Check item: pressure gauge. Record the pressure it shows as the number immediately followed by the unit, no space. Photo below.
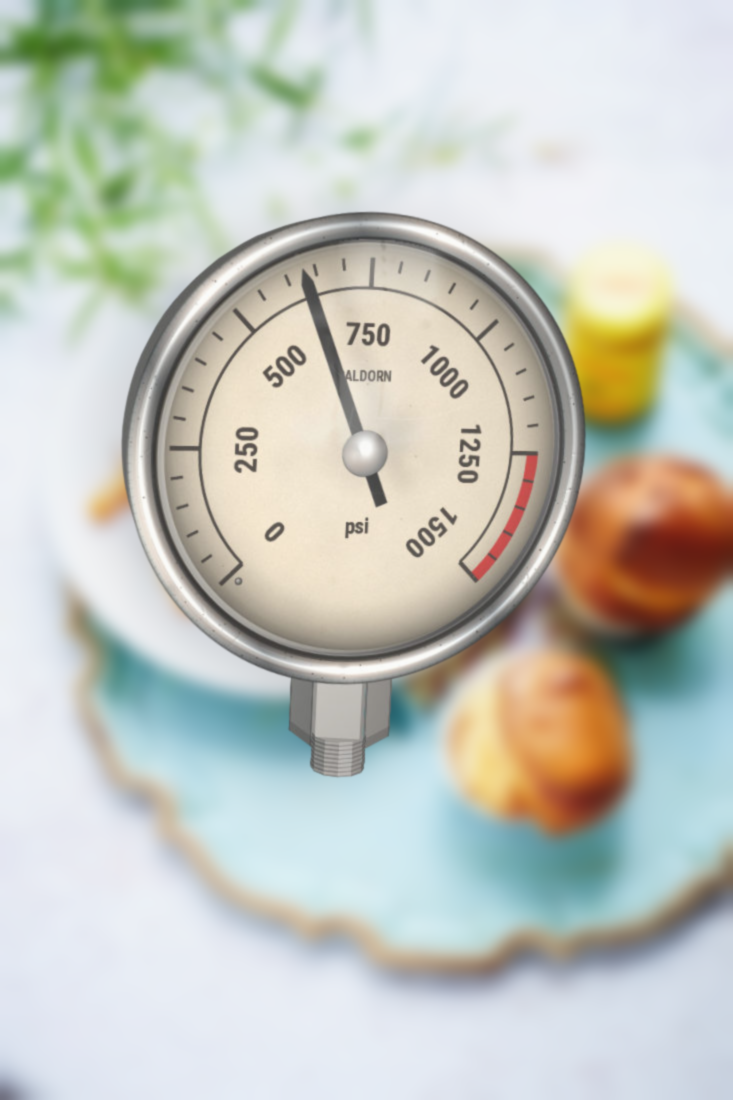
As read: 625psi
